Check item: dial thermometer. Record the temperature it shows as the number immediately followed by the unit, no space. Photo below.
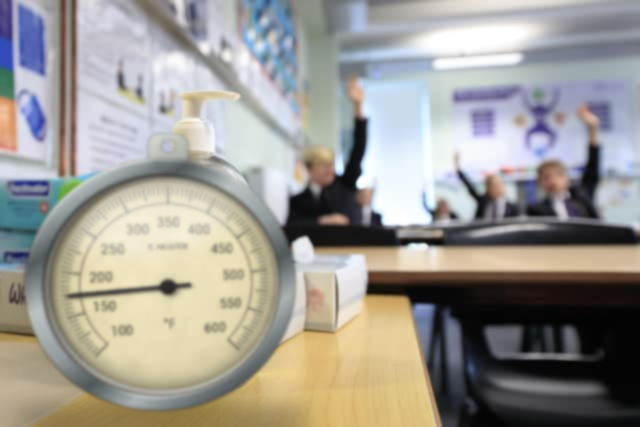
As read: 175°F
